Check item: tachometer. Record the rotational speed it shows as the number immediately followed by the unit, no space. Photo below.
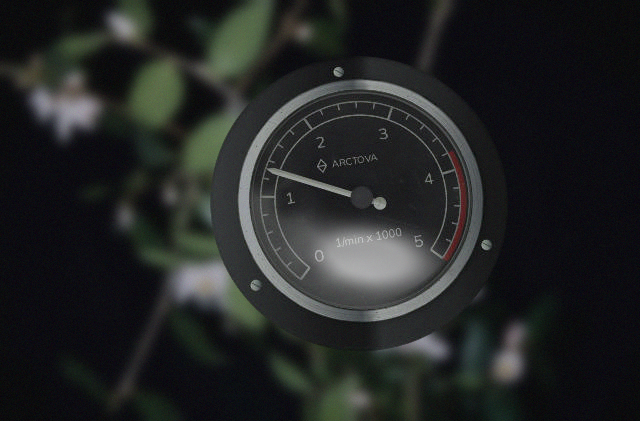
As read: 1300rpm
